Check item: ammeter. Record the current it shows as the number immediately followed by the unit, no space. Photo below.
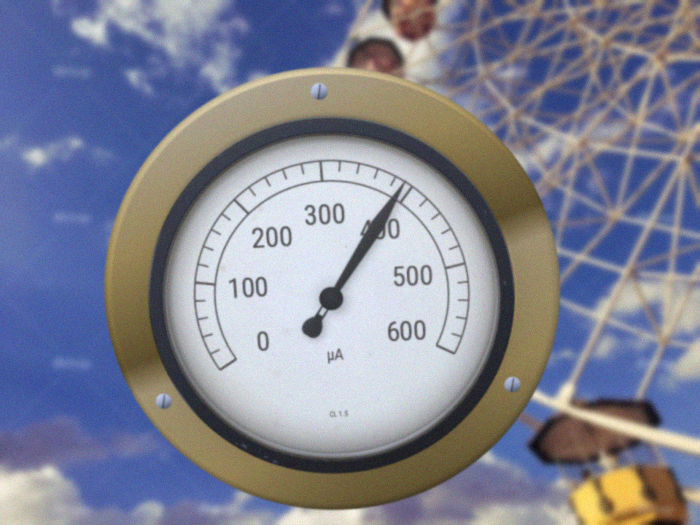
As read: 390µA
